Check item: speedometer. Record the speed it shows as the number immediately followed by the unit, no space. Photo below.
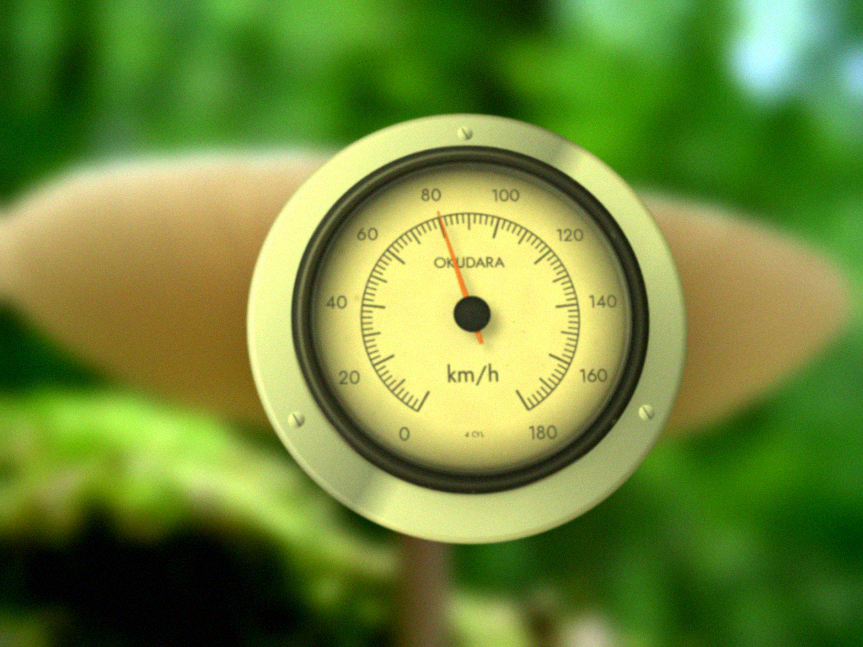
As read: 80km/h
